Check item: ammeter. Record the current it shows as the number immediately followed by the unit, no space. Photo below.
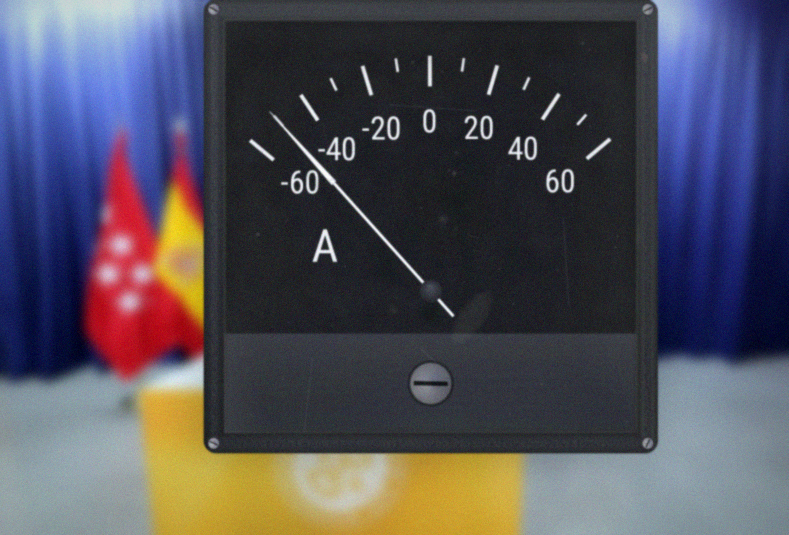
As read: -50A
